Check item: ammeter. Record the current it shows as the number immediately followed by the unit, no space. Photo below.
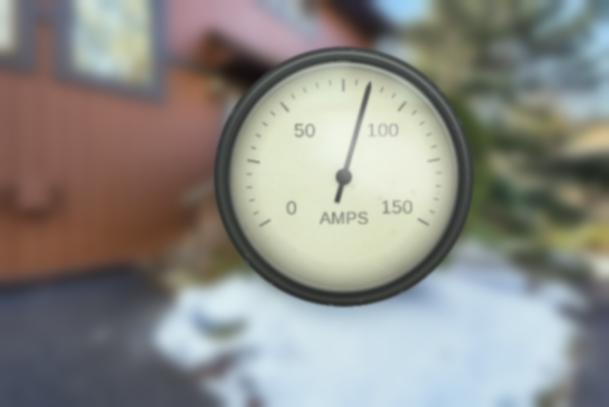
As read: 85A
